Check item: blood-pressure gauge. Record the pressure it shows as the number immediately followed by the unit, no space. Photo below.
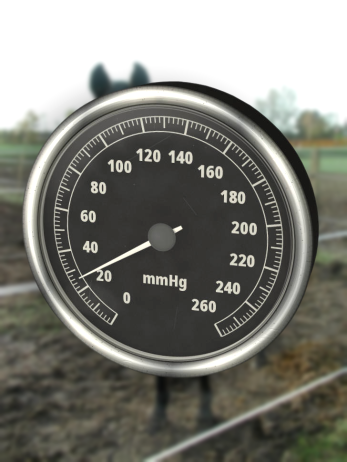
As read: 26mmHg
